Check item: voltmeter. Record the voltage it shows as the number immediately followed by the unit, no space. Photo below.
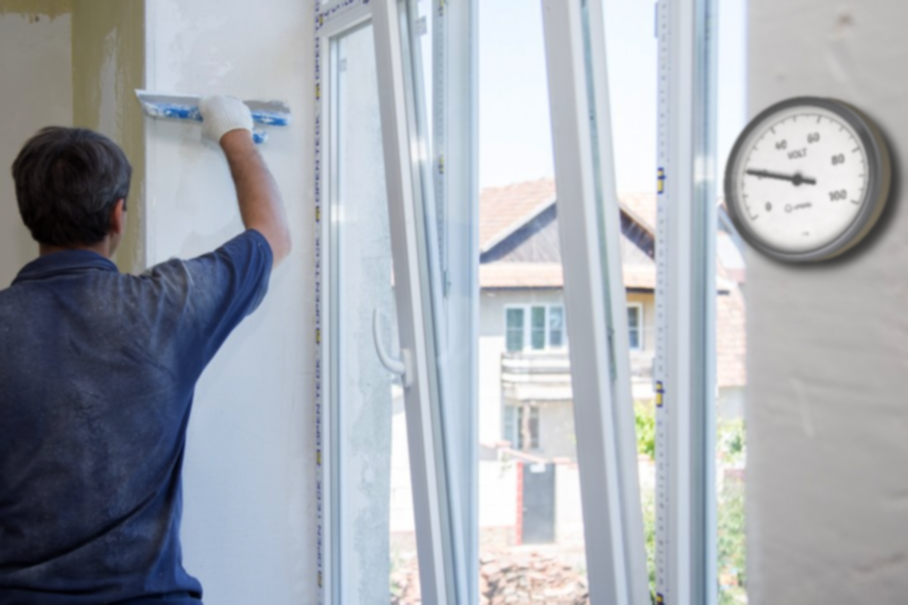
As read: 20V
